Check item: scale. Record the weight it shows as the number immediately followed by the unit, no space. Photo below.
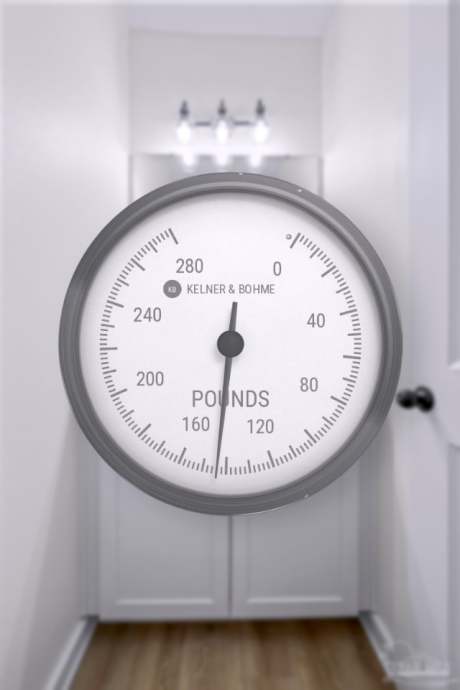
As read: 144lb
